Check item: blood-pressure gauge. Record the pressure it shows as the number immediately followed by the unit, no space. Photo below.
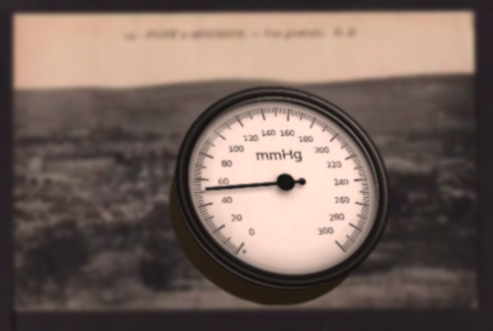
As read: 50mmHg
